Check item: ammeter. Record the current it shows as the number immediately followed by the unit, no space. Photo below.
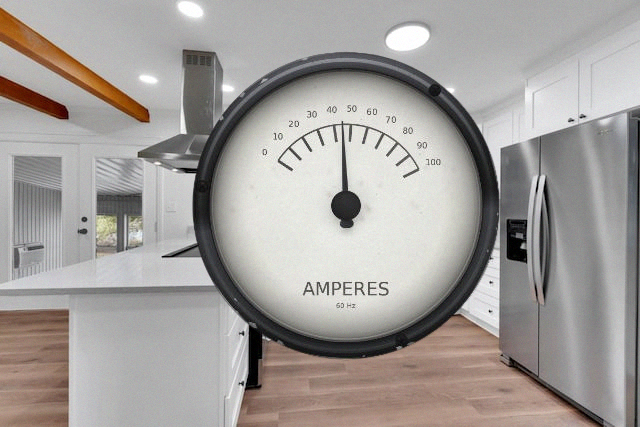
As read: 45A
